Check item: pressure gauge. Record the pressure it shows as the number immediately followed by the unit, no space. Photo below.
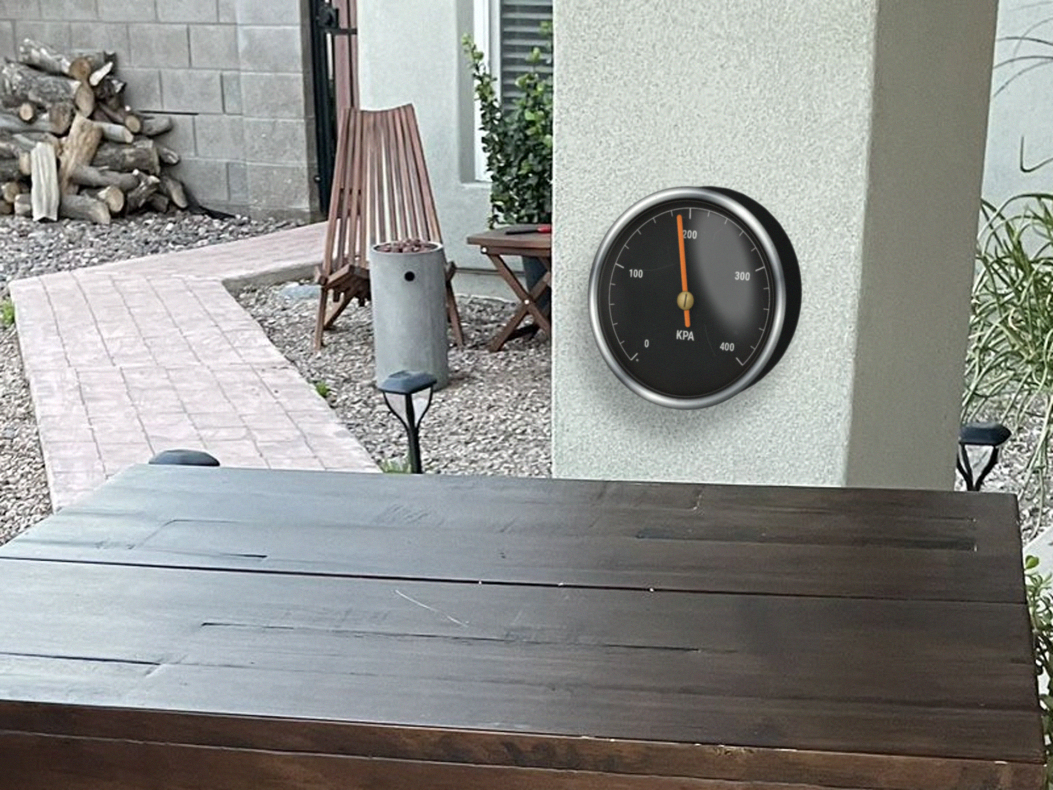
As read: 190kPa
